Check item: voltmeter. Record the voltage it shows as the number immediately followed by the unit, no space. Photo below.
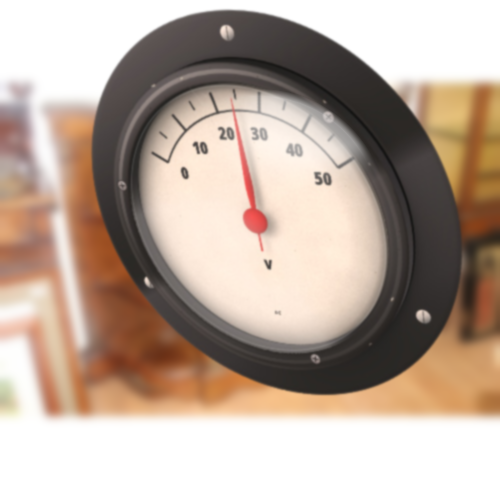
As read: 25V
